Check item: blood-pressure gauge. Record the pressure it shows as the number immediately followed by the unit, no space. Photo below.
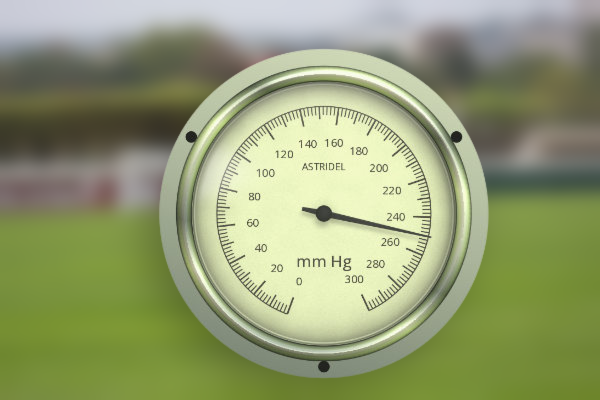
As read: 250mmHg
